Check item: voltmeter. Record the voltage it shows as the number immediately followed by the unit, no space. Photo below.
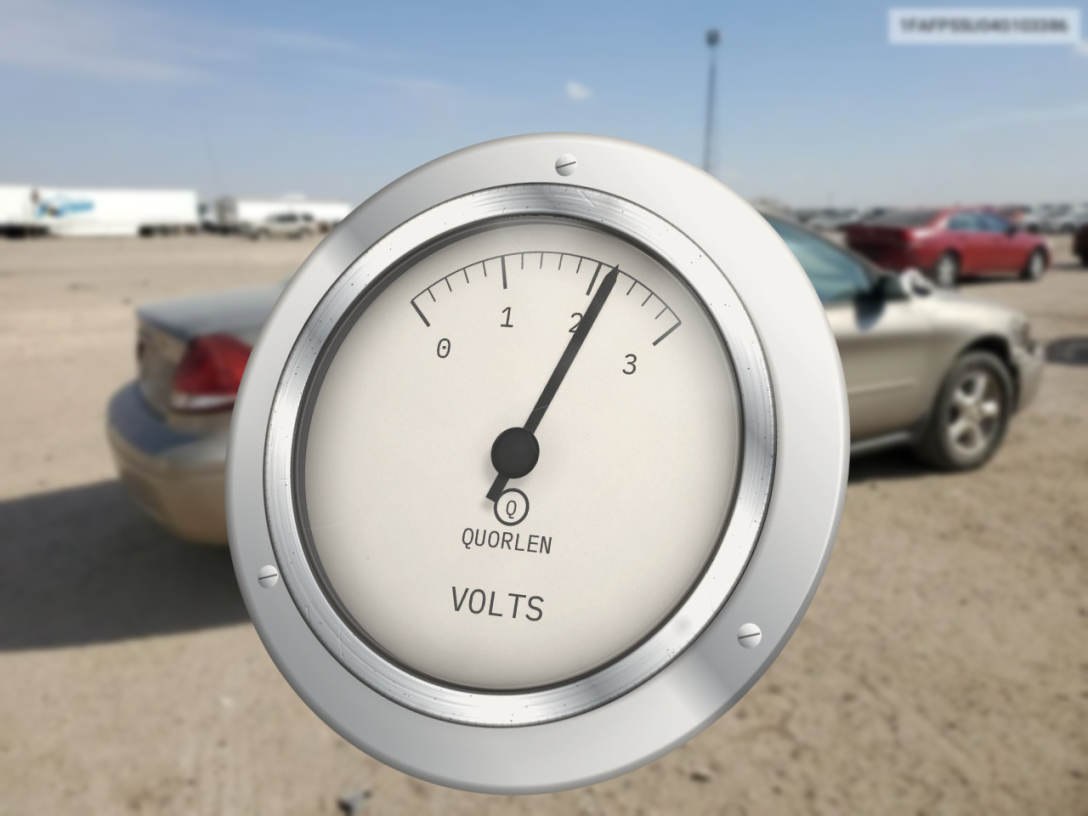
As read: 2.2V
